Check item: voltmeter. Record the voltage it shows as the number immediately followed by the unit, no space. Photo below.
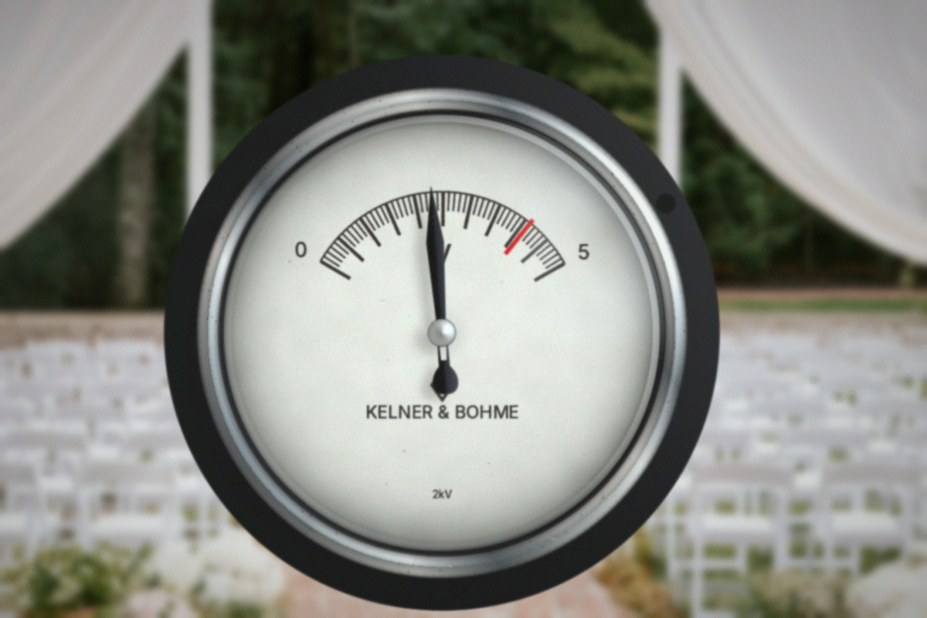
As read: 2.3V
